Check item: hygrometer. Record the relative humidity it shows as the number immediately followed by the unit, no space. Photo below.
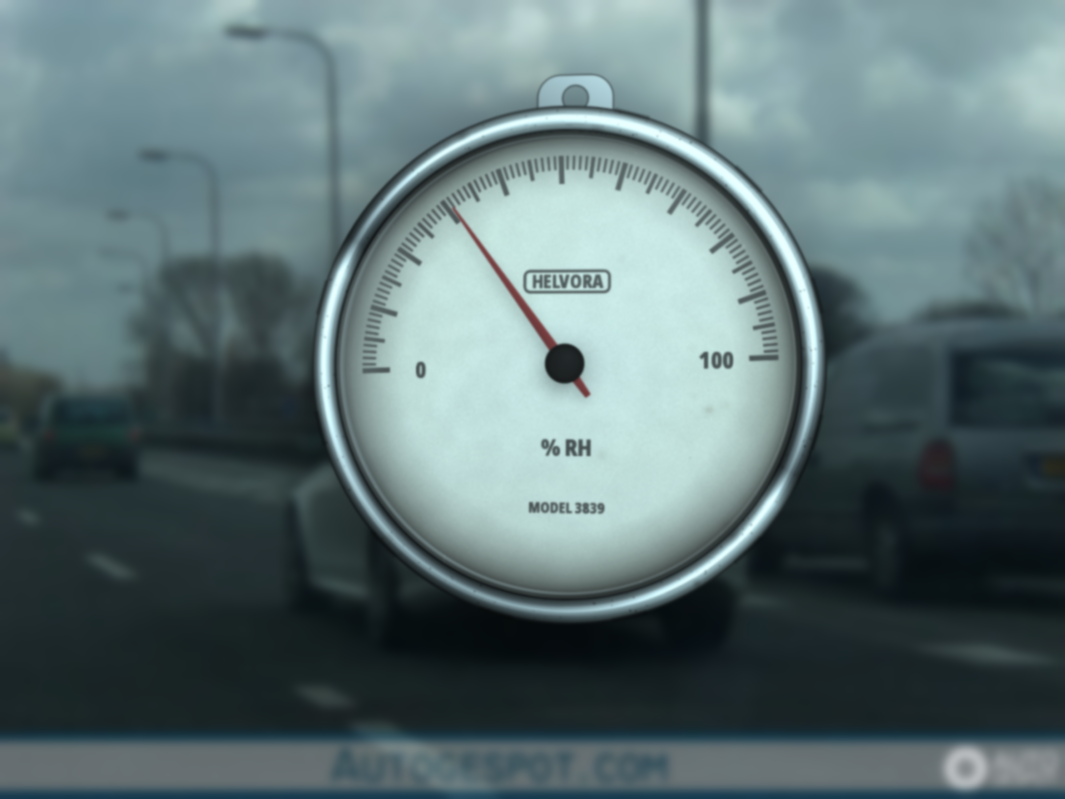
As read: 31%
